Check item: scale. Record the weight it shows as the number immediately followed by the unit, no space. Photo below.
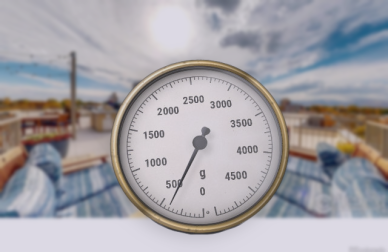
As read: 400g
